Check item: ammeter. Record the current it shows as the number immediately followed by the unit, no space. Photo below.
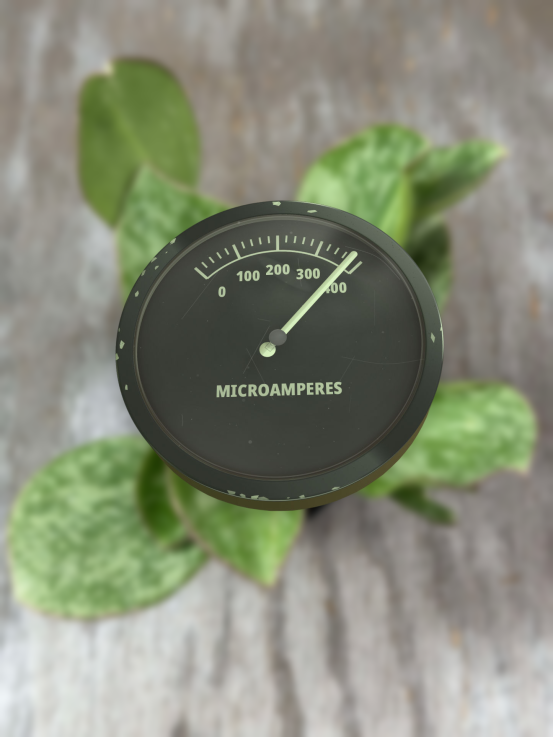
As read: 380µA
